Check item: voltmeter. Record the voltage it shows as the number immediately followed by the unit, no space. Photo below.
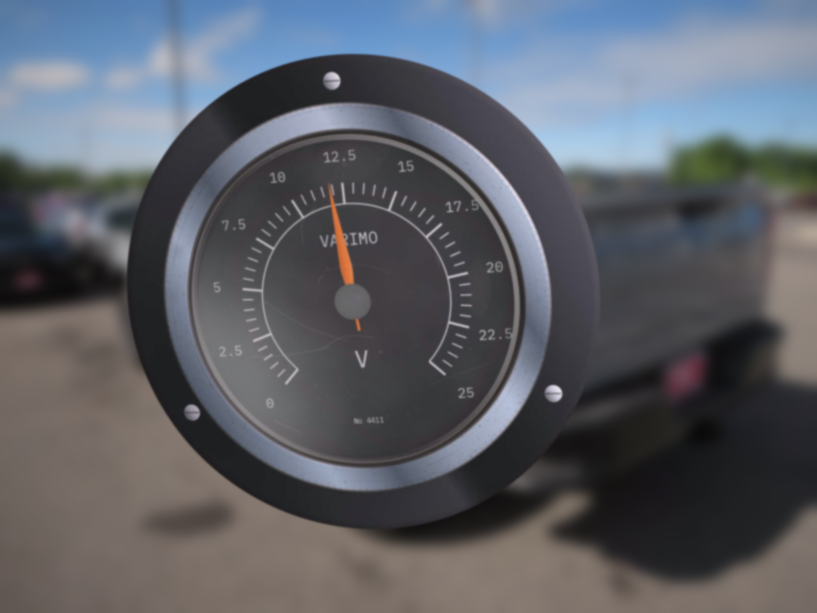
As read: 12V
